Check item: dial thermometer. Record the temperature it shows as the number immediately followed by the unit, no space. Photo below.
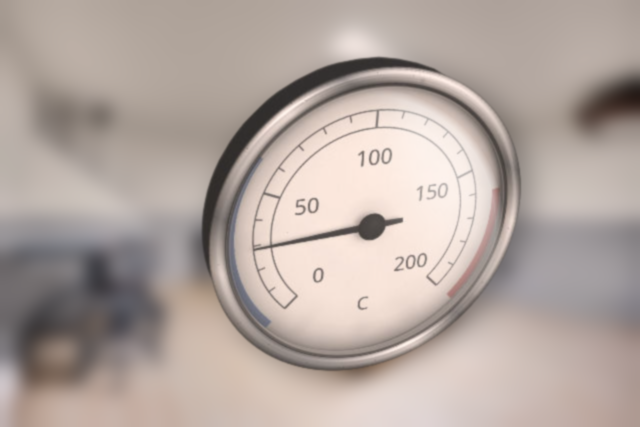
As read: 30°C
